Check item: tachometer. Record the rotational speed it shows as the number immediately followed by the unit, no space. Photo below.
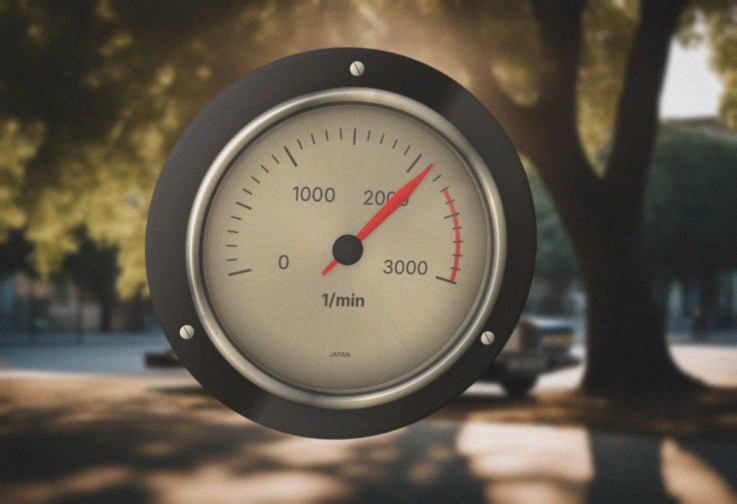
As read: 2100rpm
